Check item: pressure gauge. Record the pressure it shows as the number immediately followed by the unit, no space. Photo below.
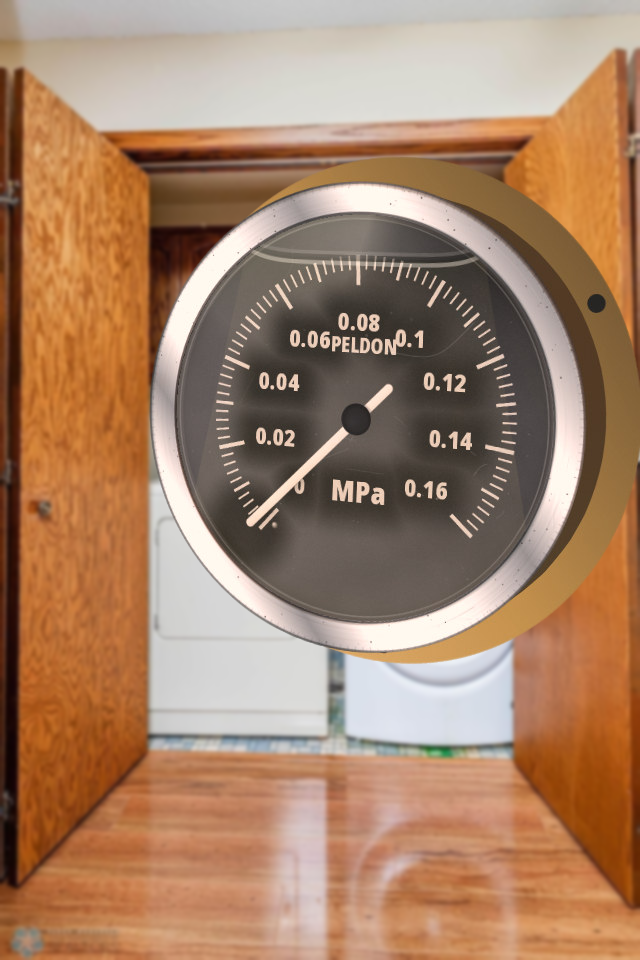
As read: 0.002MPa
